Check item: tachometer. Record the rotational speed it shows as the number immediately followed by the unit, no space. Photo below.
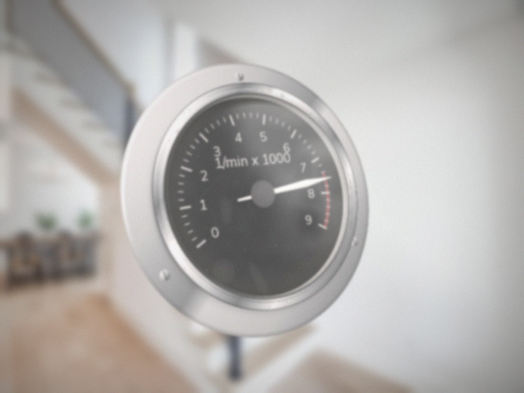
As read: 7600rpm
